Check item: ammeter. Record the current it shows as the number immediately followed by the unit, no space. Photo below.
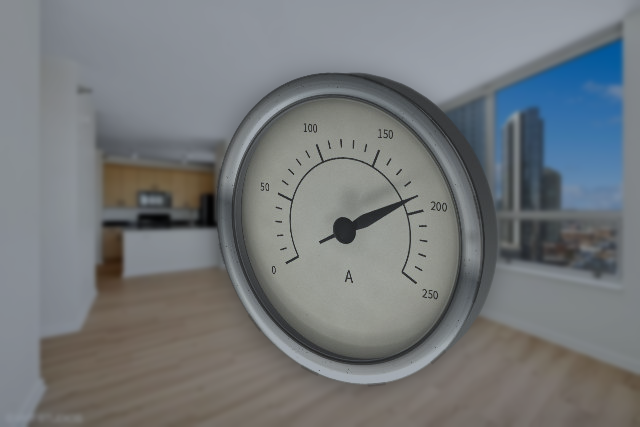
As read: 190A
